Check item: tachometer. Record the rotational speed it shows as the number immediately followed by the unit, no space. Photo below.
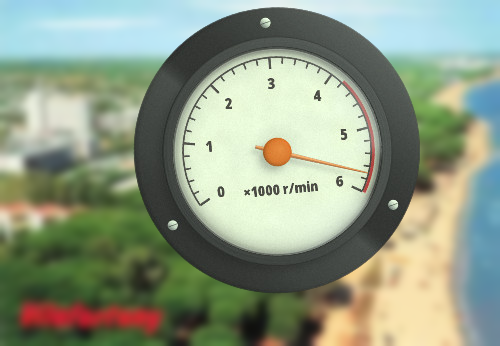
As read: 5700rpm
